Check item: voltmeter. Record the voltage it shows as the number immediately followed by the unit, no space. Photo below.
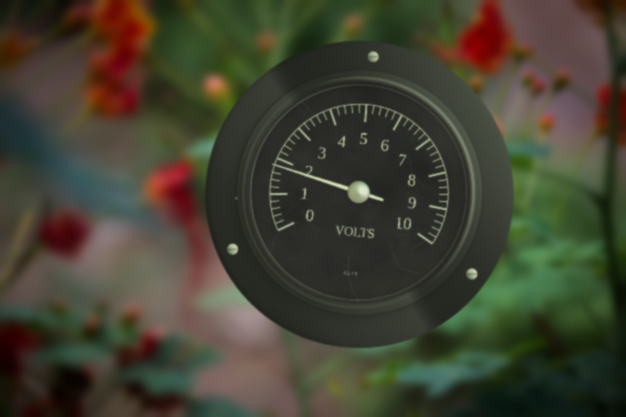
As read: 1.8V
